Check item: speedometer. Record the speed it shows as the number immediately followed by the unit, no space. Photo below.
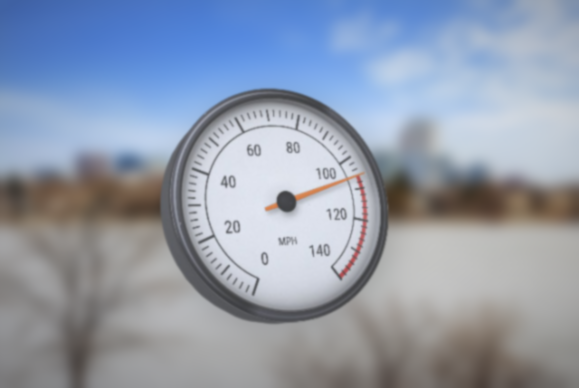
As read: 106mph
